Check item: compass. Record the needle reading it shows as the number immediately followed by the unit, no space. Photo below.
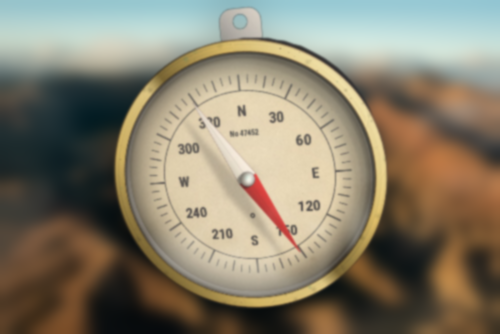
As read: 150°
